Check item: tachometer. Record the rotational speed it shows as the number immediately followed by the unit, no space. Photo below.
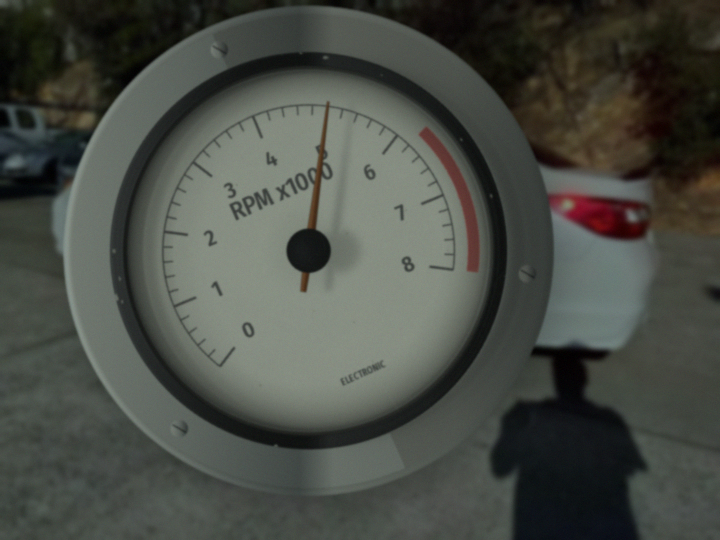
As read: 5000rpm
